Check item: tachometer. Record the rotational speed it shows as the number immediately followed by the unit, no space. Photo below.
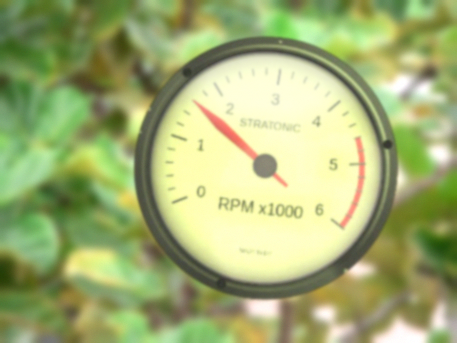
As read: 1600rpm
